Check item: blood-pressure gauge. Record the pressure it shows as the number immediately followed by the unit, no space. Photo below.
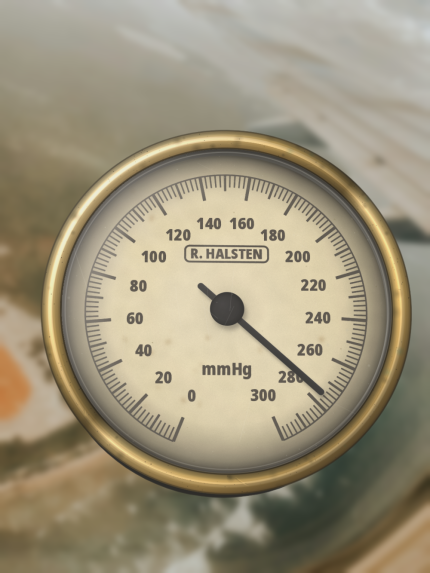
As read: 276mmHg
